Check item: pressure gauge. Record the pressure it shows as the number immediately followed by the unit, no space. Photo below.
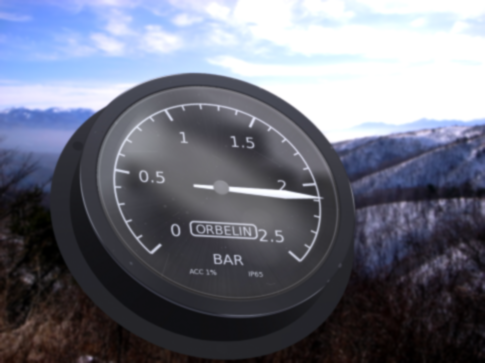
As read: 2.1bar
